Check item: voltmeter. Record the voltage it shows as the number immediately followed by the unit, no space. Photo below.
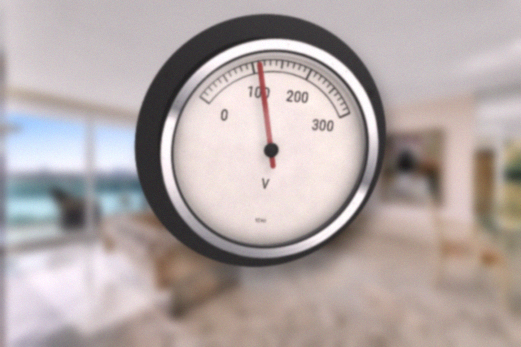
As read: 110V
